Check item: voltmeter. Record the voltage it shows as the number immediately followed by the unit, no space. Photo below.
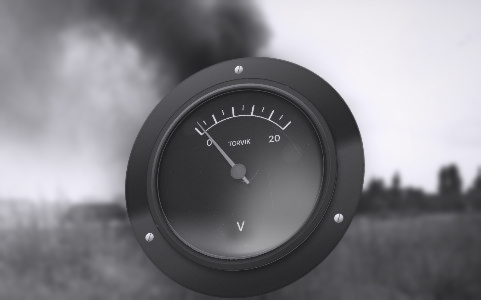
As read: 1V
